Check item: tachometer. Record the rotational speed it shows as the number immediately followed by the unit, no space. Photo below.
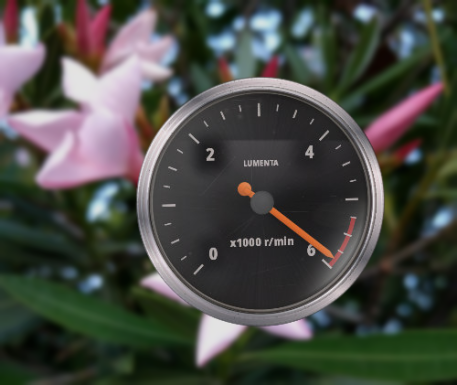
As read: 5875rpm
